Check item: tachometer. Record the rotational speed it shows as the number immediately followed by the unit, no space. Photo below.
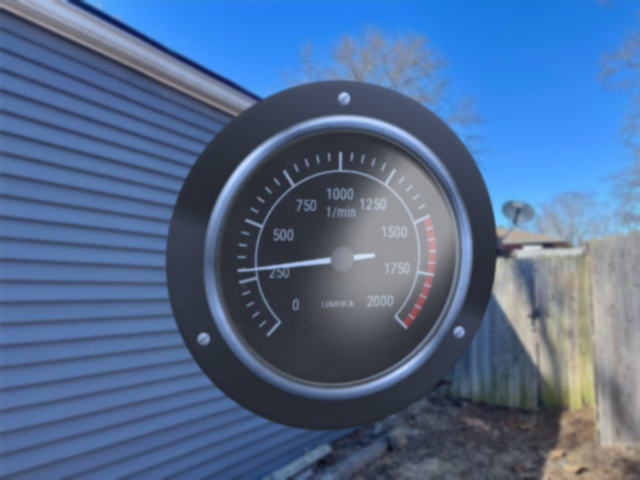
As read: 300rpm
